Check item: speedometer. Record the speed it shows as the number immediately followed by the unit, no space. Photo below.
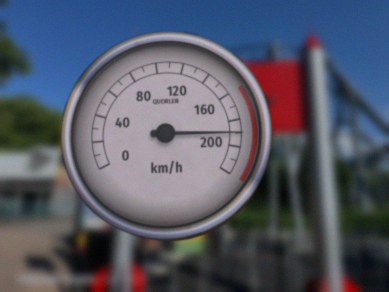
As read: 190km/h
